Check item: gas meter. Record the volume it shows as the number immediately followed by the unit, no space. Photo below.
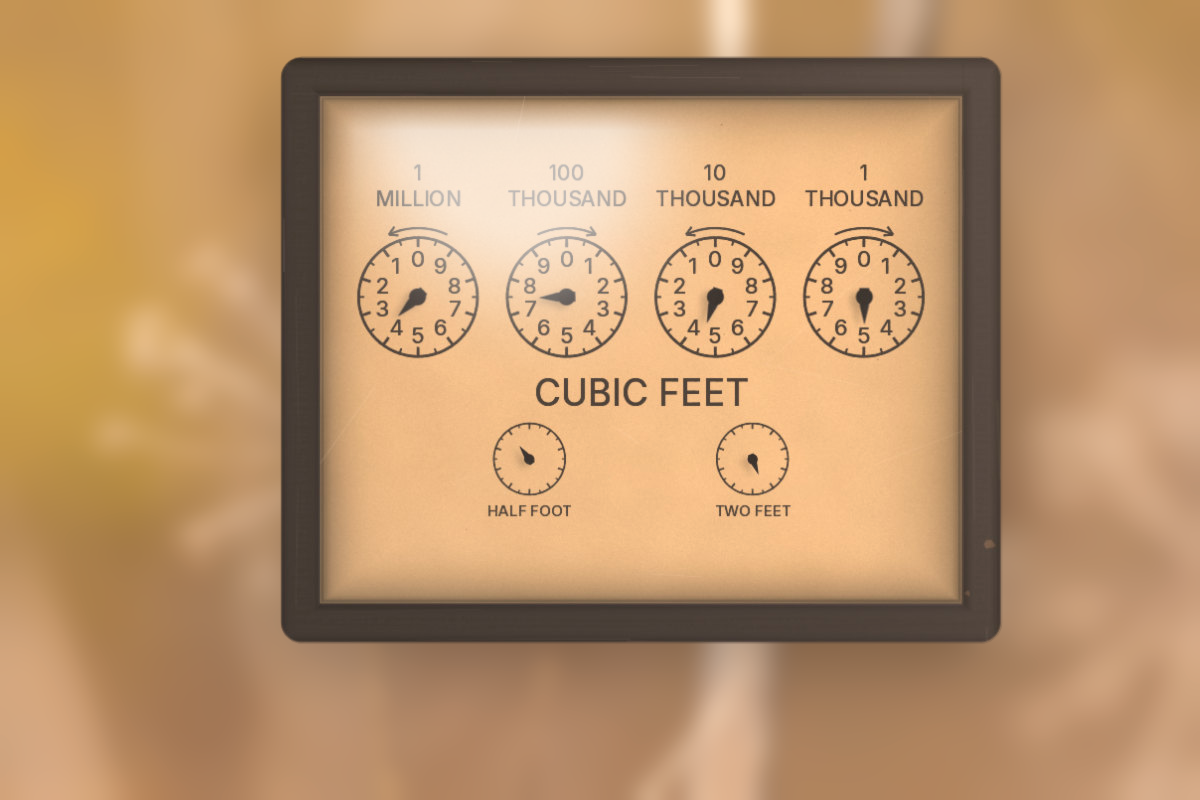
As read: 374500ft³
